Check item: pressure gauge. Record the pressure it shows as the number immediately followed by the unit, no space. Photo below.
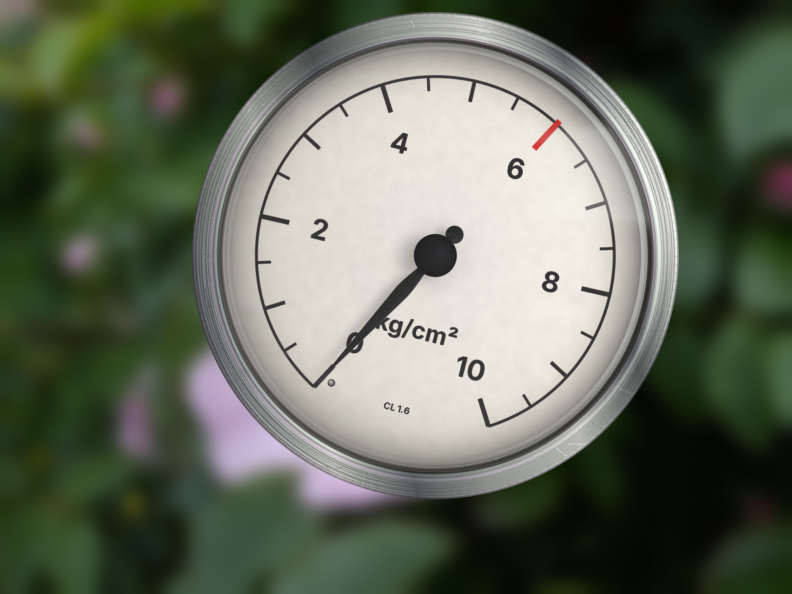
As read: 0kg/cm²
